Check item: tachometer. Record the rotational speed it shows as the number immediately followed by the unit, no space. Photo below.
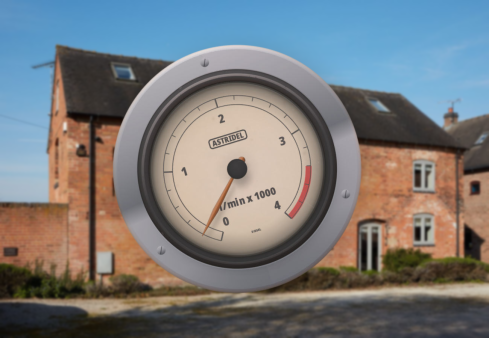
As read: 200rpm
